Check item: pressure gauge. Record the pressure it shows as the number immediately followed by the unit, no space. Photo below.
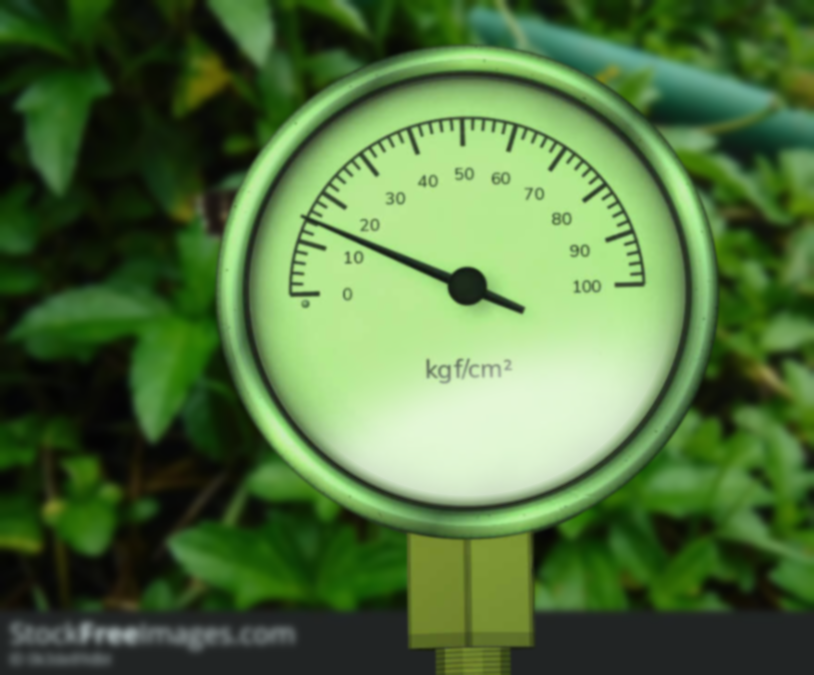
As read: 14kg/cm²
